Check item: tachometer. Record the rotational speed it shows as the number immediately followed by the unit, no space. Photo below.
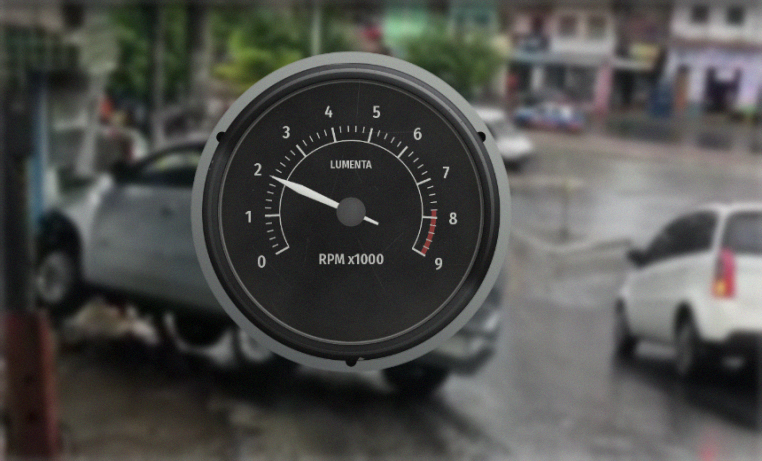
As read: 2000rpm
